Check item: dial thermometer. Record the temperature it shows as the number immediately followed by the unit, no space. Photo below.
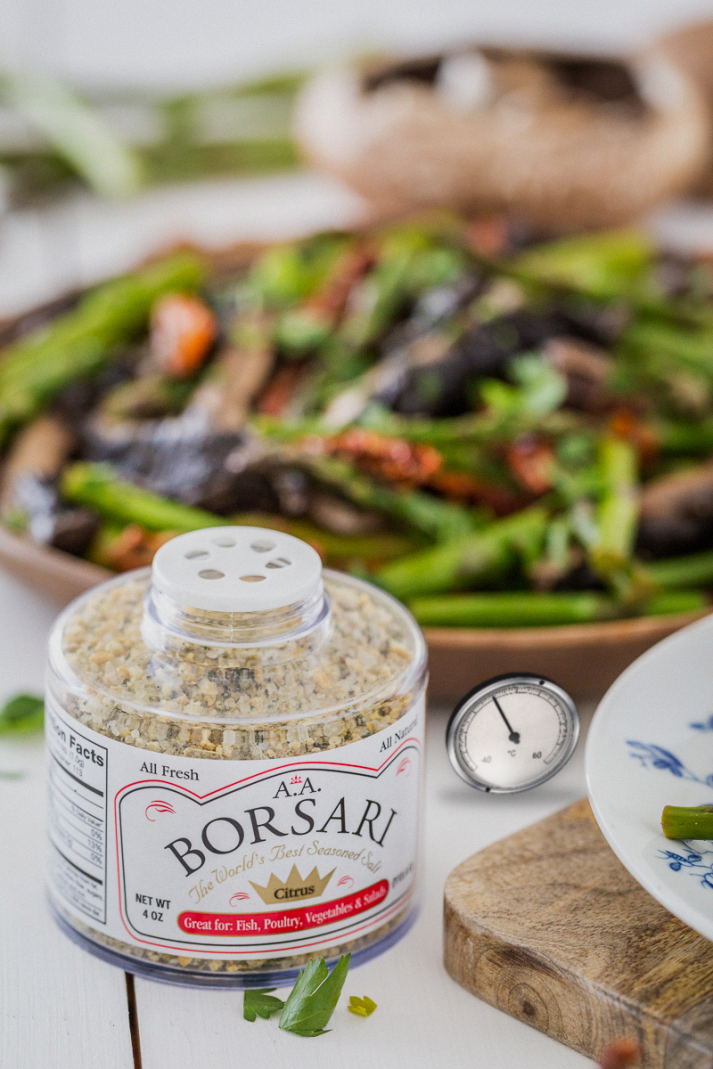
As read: 0°C
